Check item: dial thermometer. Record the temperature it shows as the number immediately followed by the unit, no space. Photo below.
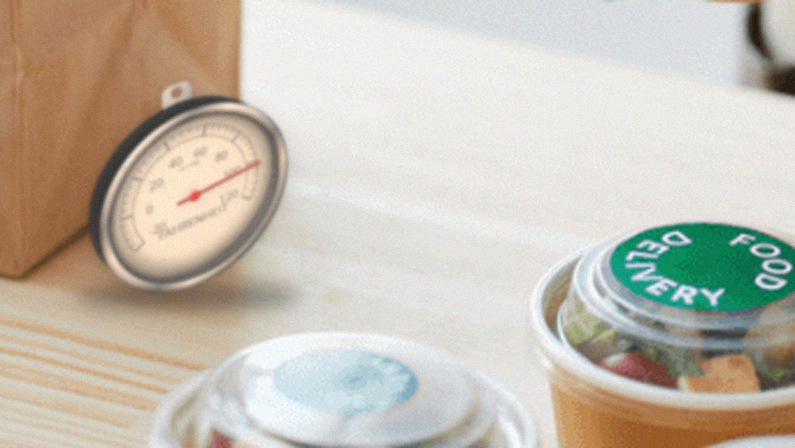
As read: 100°F
